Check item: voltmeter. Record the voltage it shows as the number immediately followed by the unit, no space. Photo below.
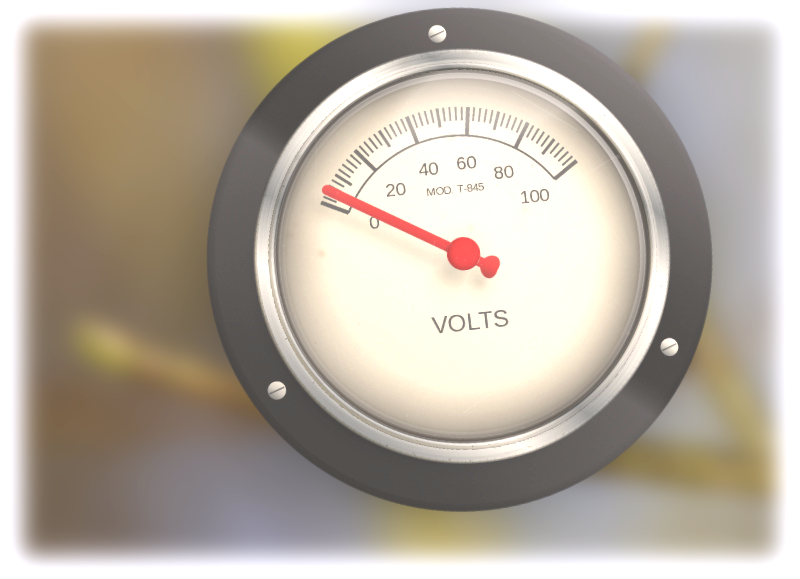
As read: 4V
